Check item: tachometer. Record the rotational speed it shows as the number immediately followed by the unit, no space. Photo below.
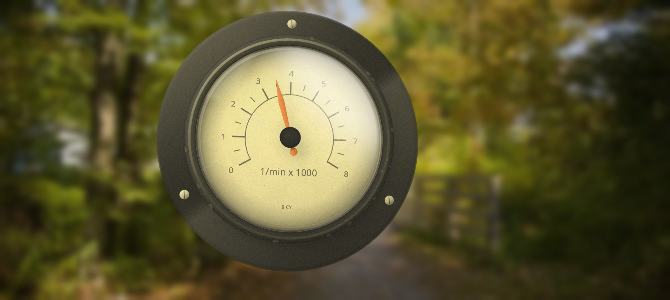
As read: 3500rpm
